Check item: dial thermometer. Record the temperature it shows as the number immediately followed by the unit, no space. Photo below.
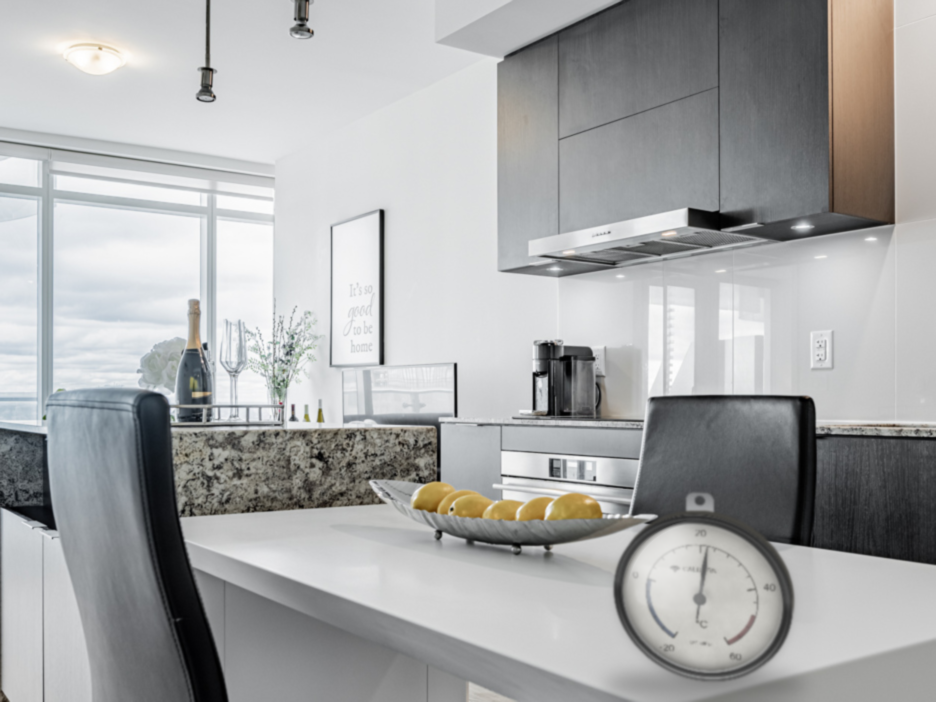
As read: 22°C
